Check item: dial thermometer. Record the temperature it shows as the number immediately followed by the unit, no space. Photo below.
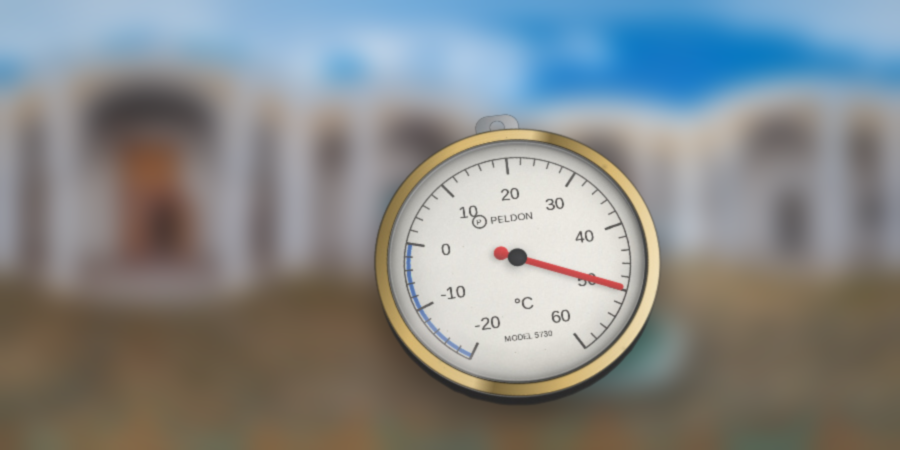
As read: 50°C
